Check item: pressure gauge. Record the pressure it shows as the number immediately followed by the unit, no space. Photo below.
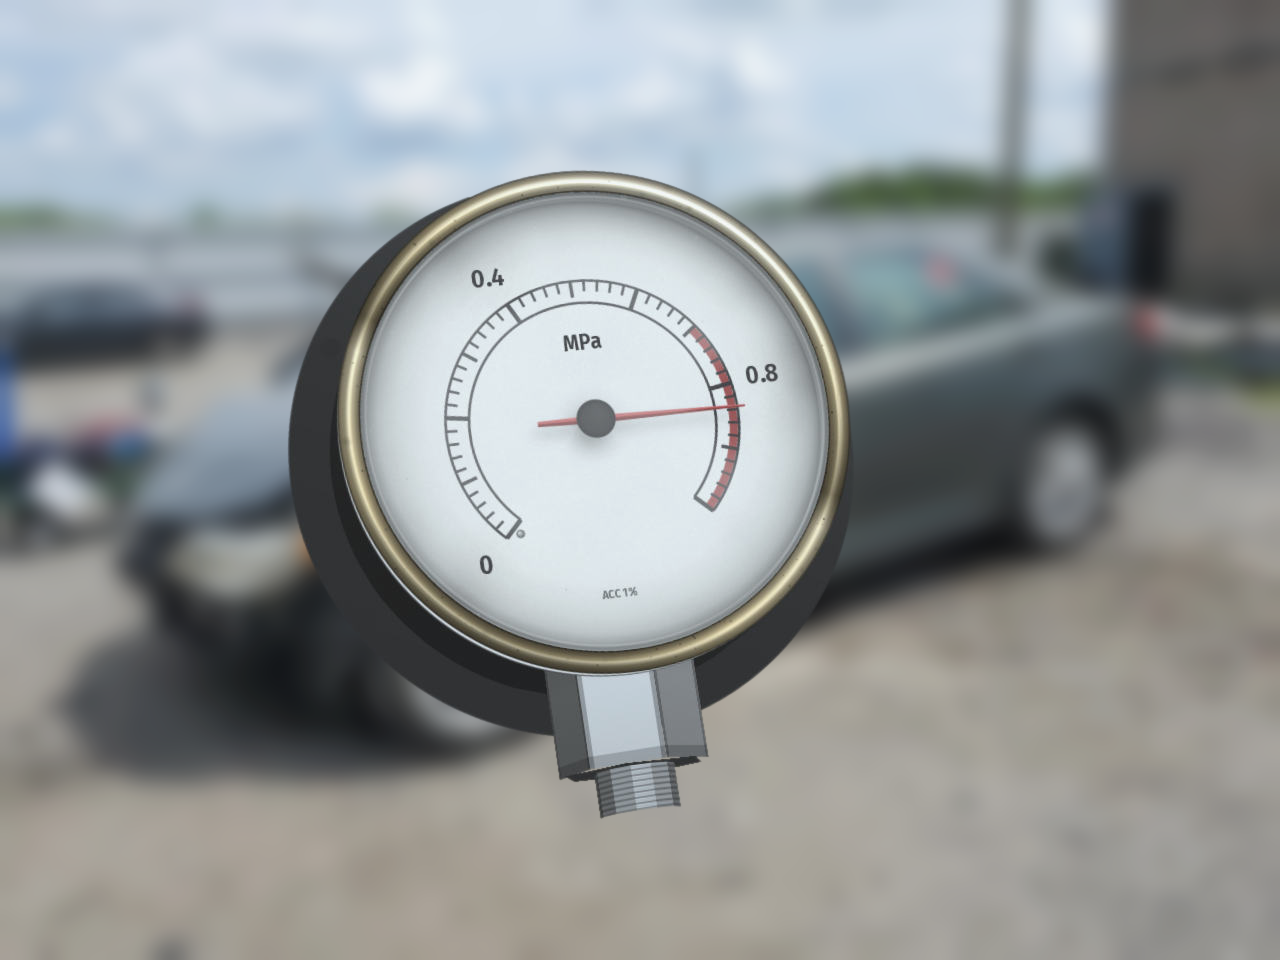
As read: 0.84MPa
